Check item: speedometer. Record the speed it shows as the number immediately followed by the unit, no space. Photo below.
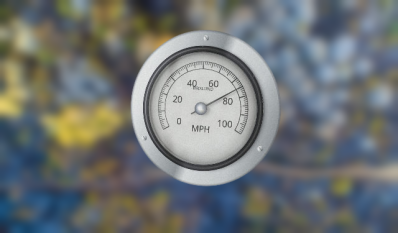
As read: 75mph
